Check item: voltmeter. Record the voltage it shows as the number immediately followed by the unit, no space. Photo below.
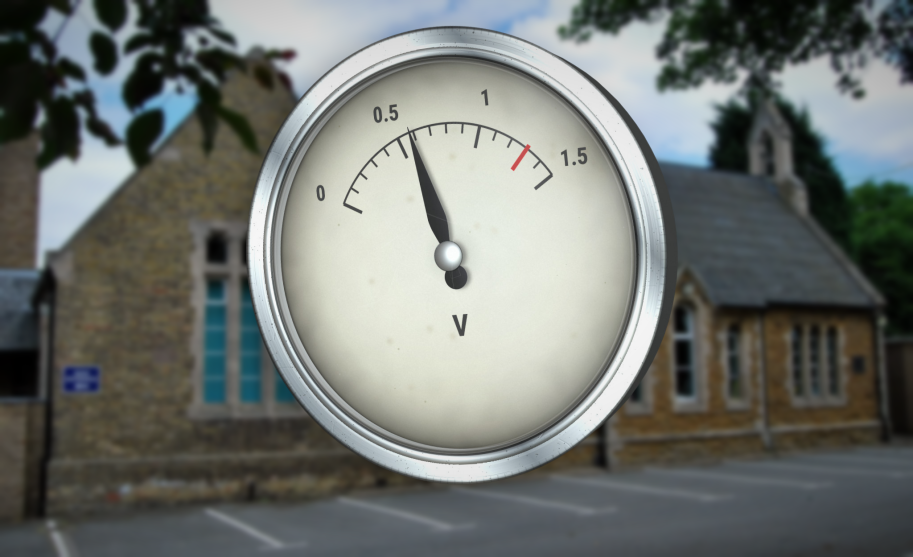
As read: 0.6V
